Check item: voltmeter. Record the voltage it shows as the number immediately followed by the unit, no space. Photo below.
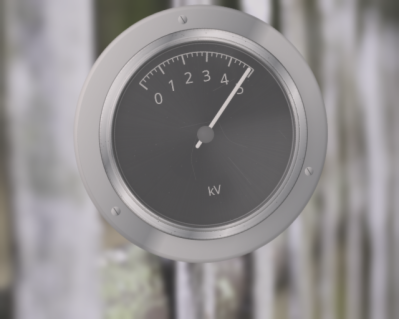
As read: 4.8kV
